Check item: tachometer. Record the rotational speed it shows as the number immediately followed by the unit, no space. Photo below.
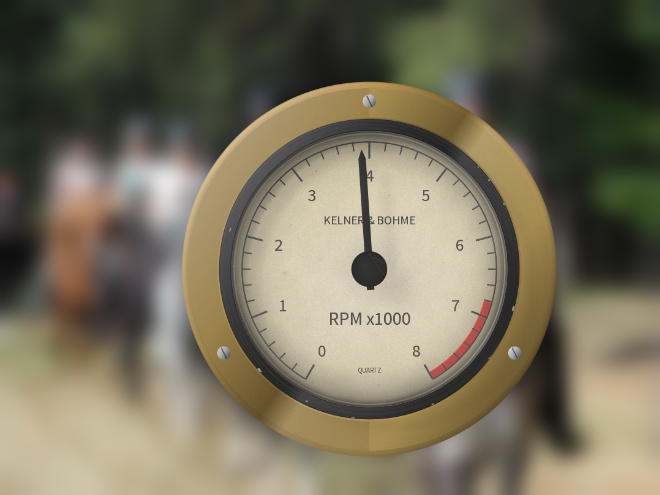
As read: 3900rpm
